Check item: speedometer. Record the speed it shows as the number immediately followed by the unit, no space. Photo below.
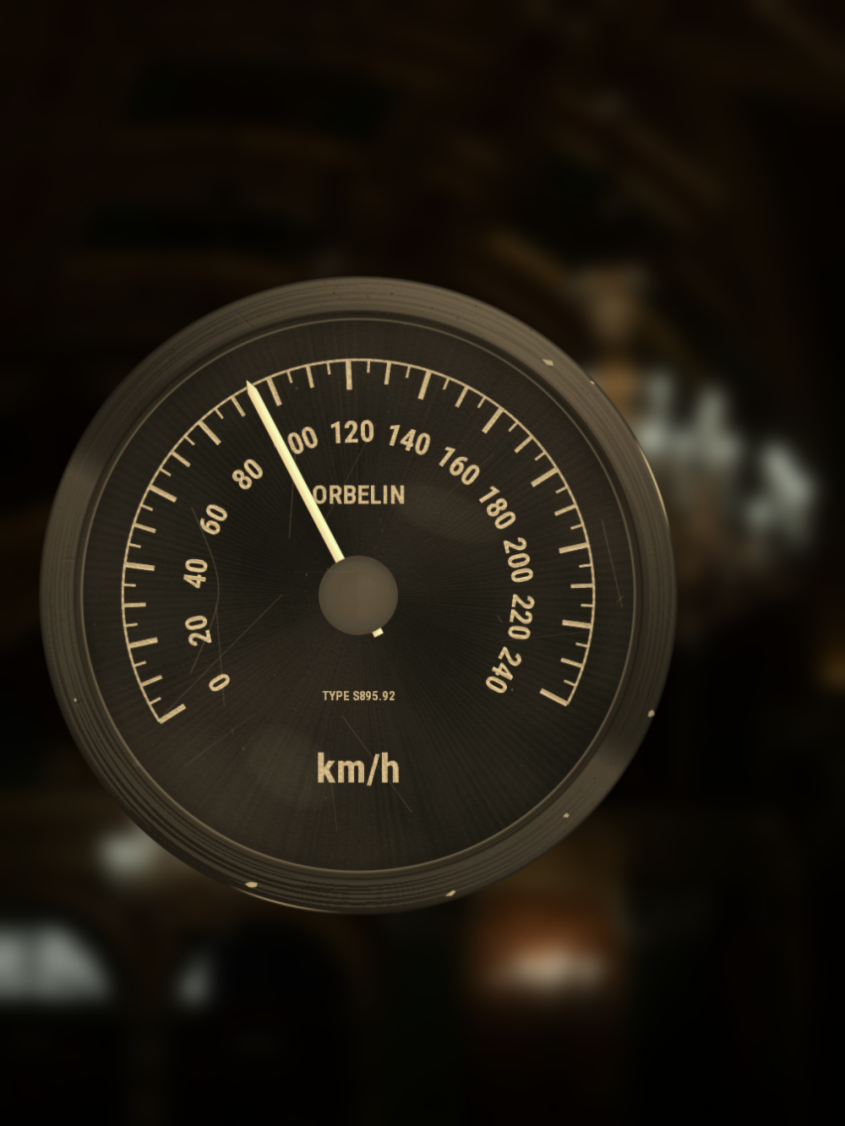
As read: 95km/h
